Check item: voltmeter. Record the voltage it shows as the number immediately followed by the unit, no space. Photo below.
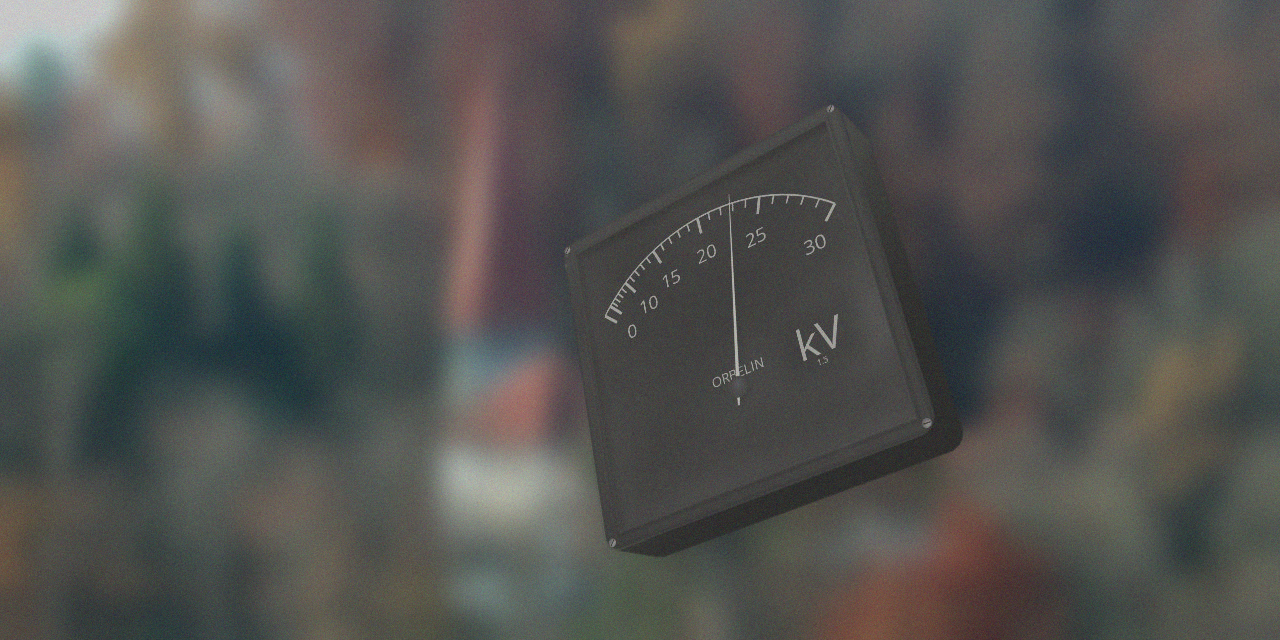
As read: 23kV
